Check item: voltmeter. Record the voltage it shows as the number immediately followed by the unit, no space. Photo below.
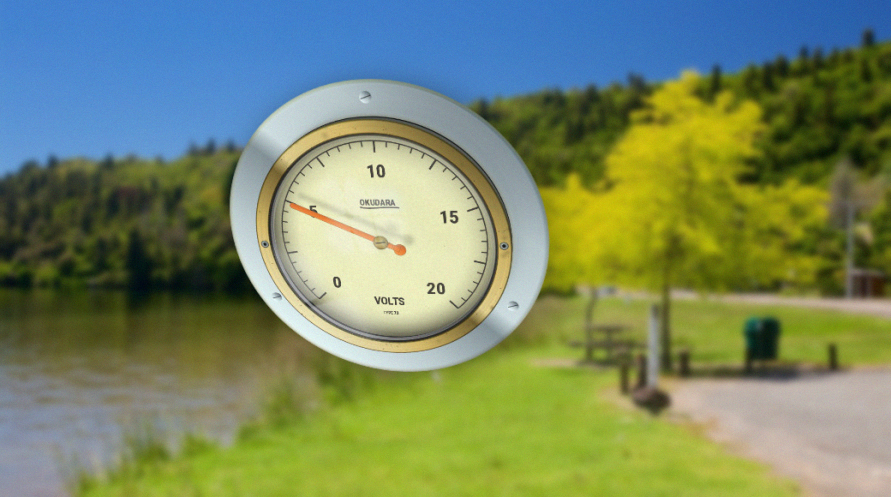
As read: 5V
